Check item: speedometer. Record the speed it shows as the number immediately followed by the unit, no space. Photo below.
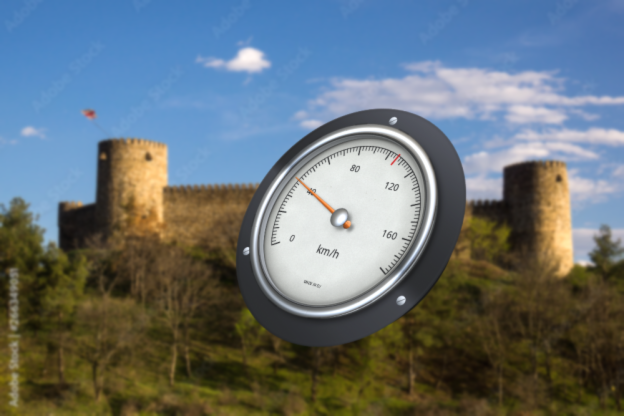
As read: 40km/h
